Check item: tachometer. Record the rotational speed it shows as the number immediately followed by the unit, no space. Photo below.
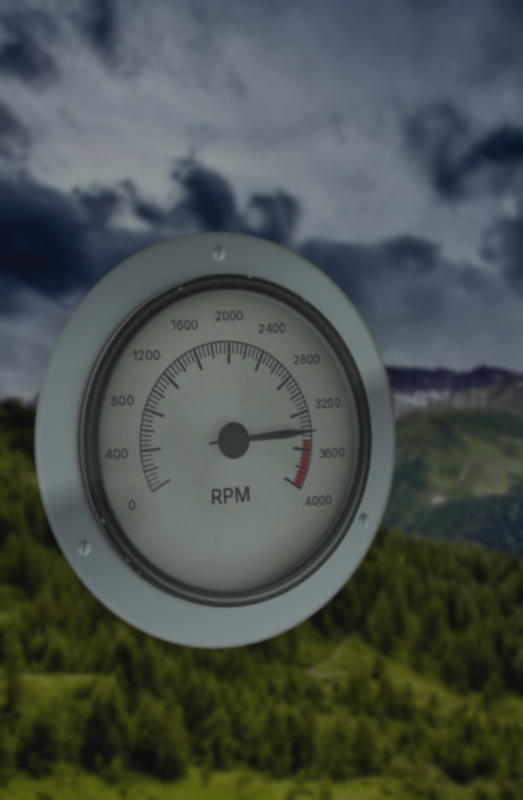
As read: 3400rpm
